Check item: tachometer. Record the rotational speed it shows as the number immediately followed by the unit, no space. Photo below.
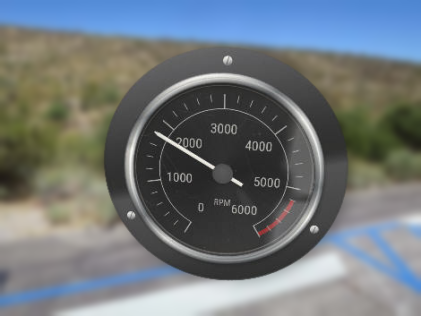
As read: 1800rpm
